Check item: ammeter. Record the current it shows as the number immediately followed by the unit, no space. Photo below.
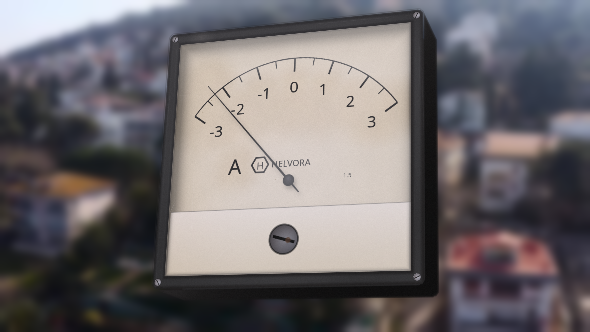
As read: -2.25A
